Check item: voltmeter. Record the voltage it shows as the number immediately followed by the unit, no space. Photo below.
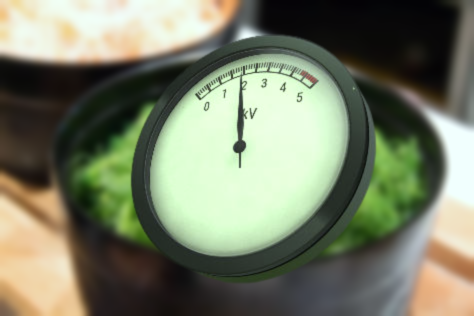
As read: 2kV
